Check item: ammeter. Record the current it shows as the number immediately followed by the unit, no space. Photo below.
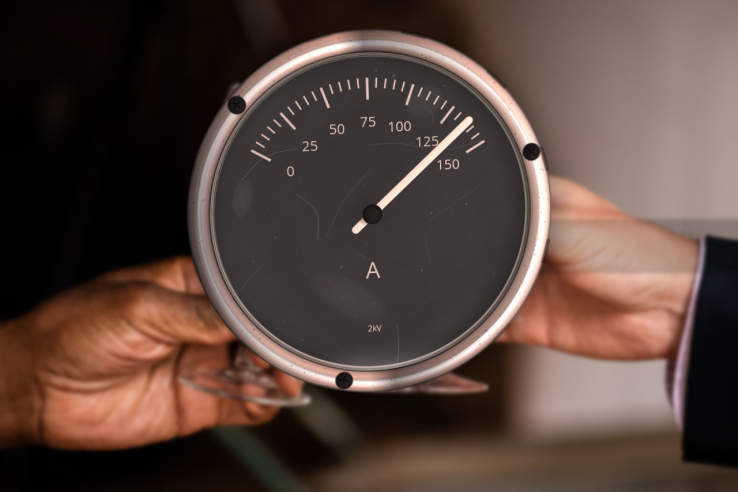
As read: 135A
